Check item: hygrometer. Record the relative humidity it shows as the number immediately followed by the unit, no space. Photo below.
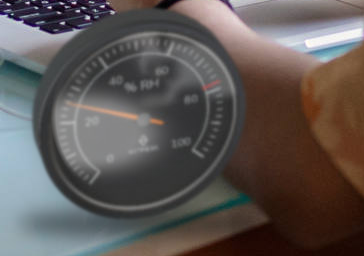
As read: 26%
